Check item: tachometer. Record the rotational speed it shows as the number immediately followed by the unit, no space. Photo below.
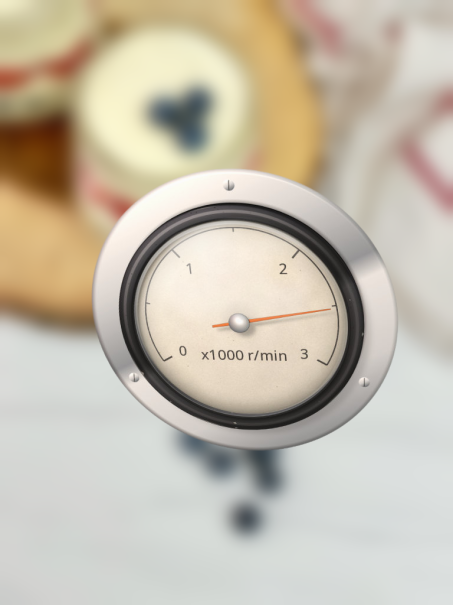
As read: 2500rpm
